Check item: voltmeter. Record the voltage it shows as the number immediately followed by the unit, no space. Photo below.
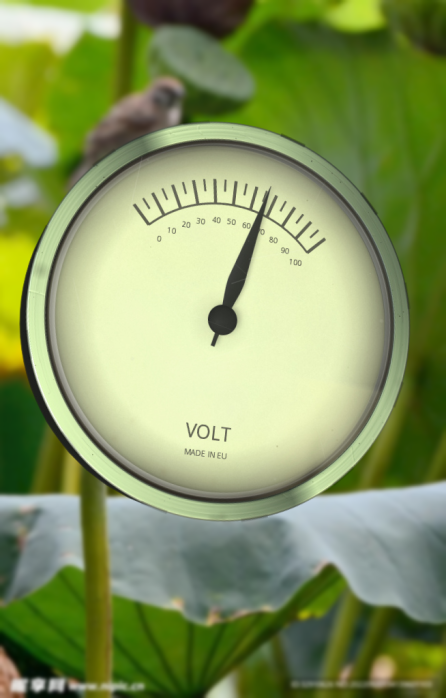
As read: 65V
